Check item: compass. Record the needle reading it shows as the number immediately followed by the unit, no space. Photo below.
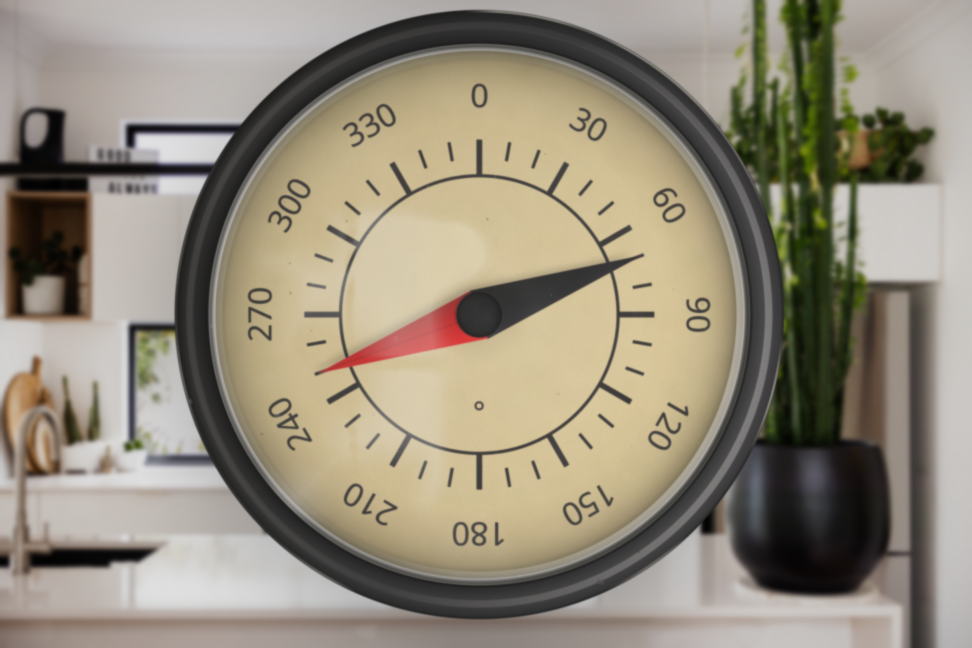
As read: 250°
